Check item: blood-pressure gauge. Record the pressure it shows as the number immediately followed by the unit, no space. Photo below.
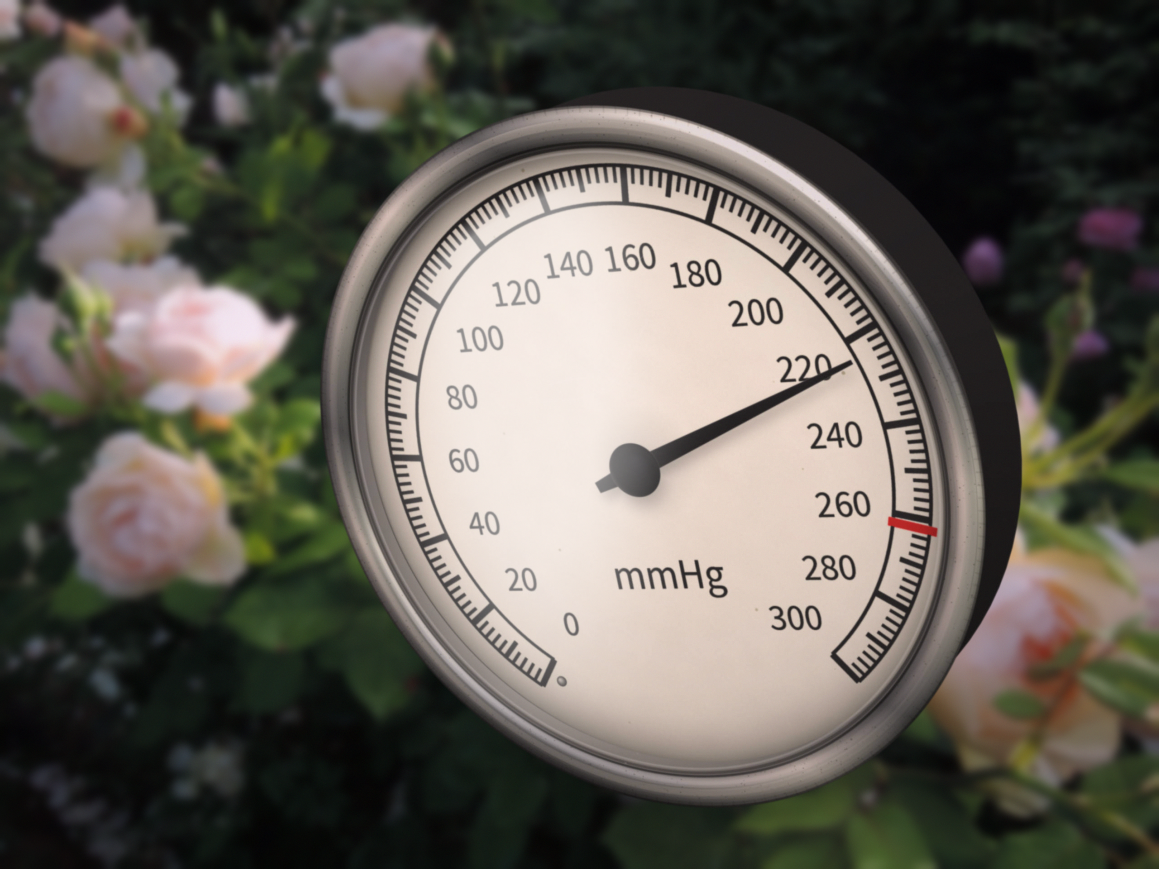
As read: 224mmHg
